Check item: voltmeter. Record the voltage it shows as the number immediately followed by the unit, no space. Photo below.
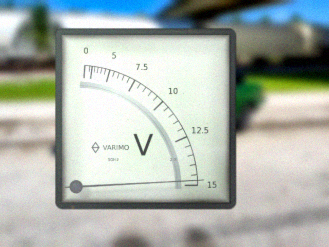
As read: 14.75V
